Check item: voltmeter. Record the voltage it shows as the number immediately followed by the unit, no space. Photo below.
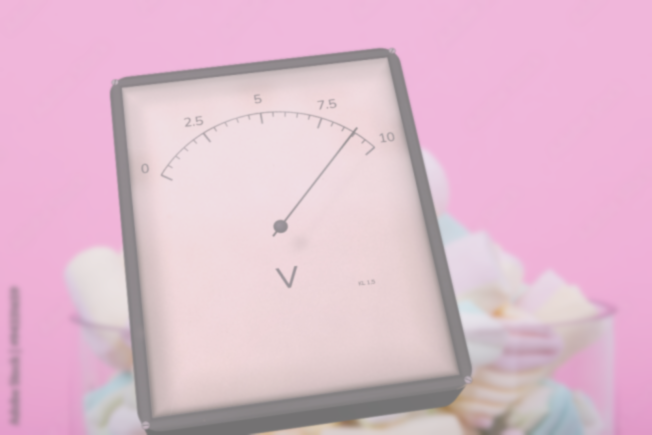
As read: 9V
